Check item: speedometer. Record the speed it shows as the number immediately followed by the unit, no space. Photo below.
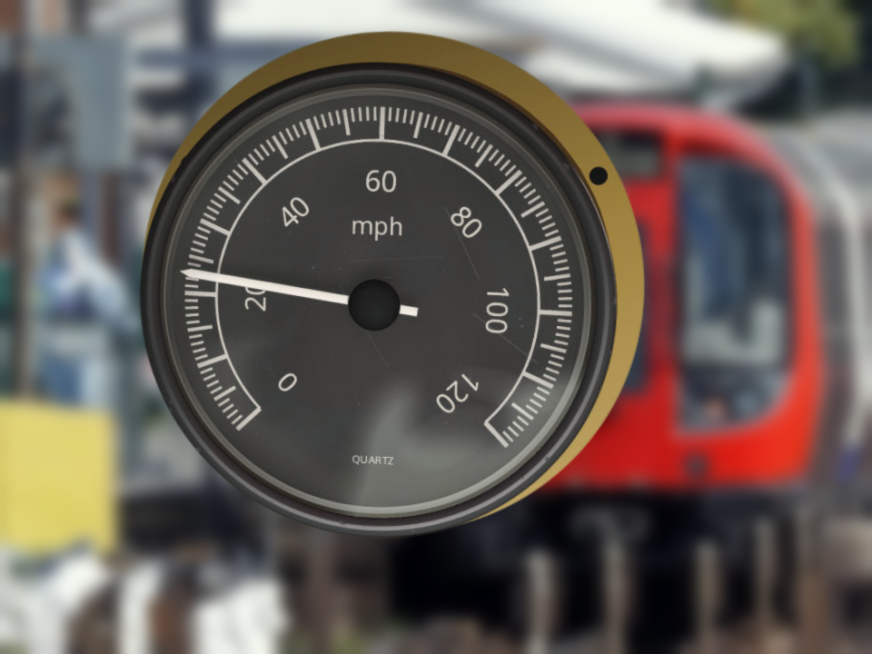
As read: 23mph
